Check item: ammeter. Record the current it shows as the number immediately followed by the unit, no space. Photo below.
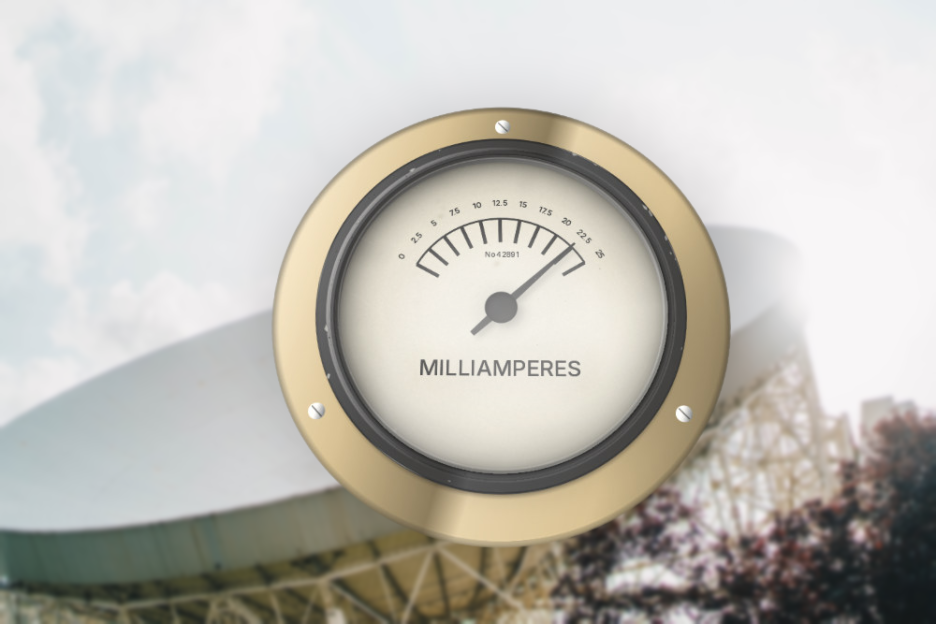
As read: 22.5mA
